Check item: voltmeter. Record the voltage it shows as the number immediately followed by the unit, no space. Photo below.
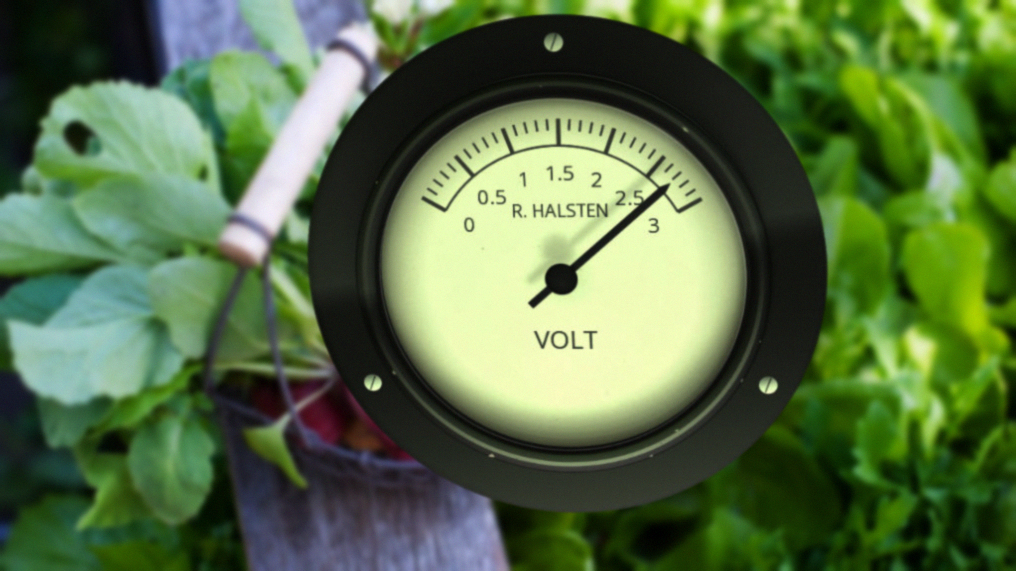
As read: 2.7V
